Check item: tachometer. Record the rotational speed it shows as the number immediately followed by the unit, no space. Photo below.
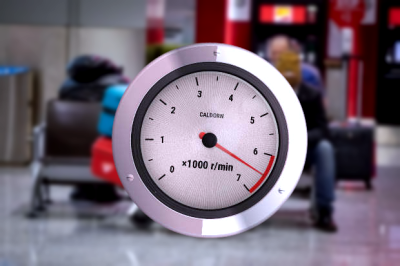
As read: 6500rpm
